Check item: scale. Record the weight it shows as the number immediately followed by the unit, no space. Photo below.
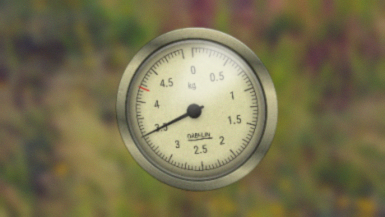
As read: 3.5kg
